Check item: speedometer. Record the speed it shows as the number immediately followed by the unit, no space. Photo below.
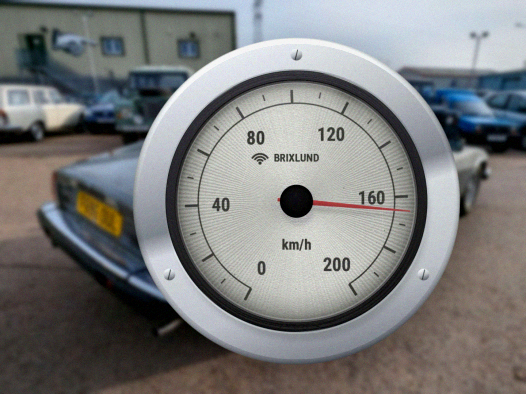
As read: 165km/h
